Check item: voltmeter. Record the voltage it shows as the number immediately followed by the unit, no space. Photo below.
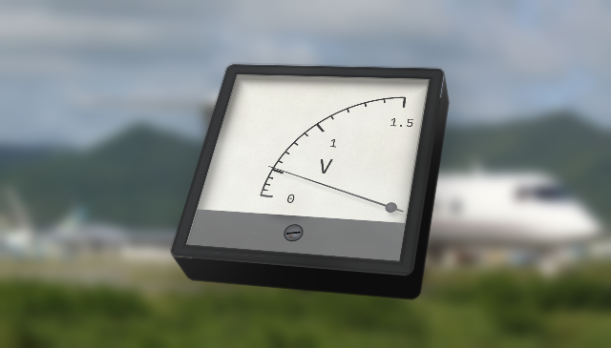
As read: 0.5V
